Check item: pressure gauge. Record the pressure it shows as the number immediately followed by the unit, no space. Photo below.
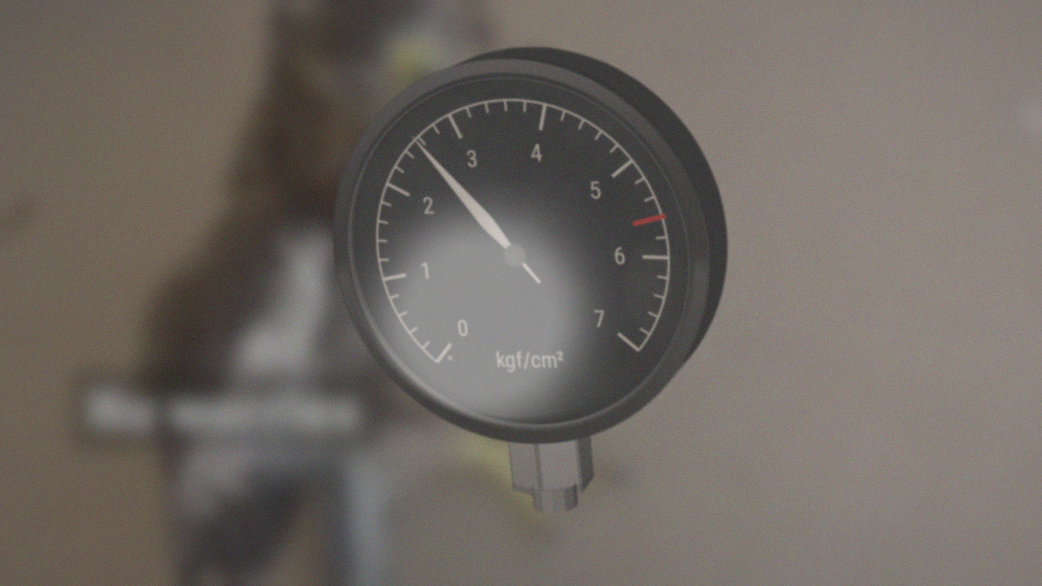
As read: 2.6kg/cm²
